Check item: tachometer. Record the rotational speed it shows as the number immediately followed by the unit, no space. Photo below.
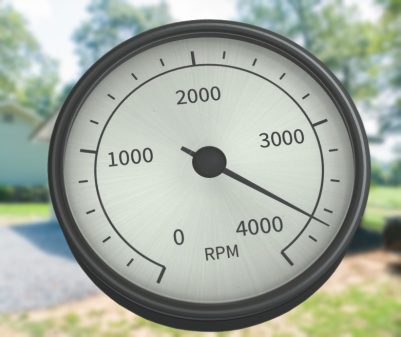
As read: 3700rpm
